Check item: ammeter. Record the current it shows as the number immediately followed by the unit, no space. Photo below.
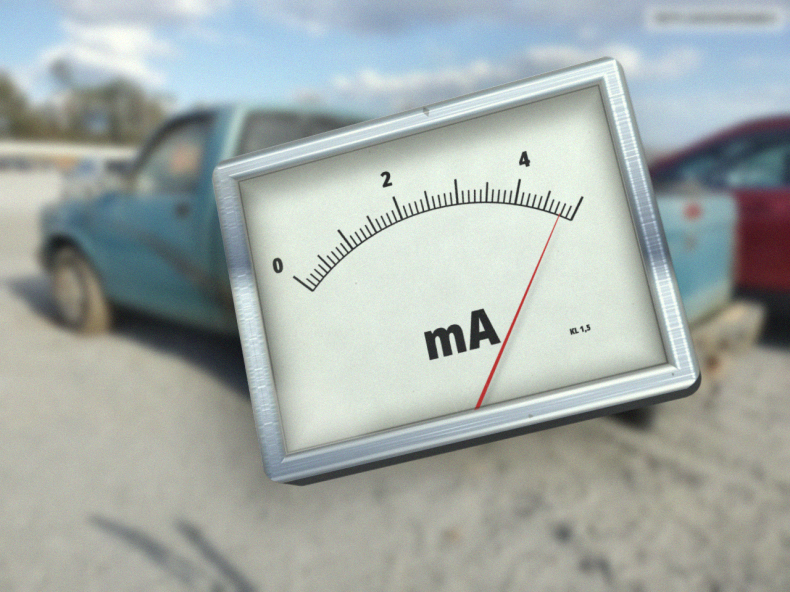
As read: 4.8mA
